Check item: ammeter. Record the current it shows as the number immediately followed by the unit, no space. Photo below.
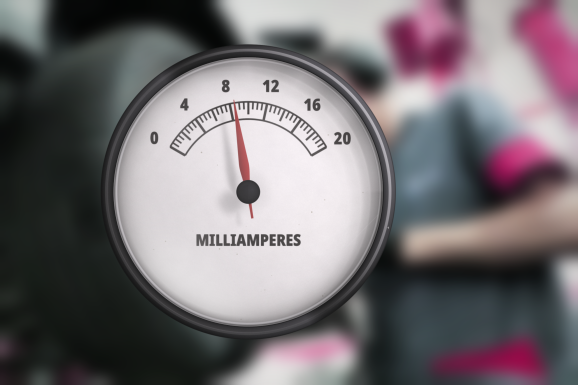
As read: 8.5mA
